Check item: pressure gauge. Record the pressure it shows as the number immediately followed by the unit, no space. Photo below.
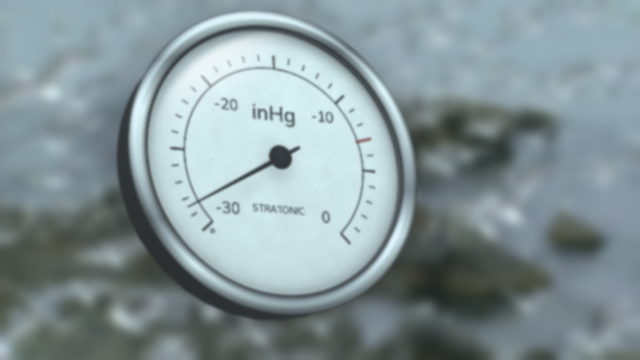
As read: -28.5inHg
